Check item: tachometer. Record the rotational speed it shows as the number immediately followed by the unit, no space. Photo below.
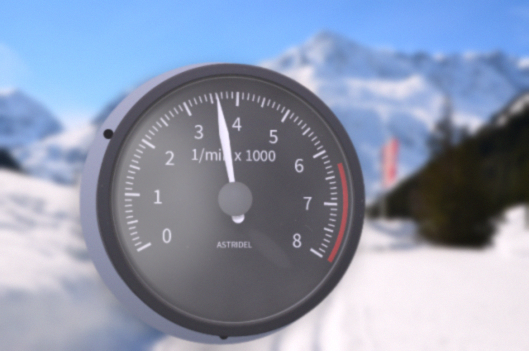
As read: 3600rpm
